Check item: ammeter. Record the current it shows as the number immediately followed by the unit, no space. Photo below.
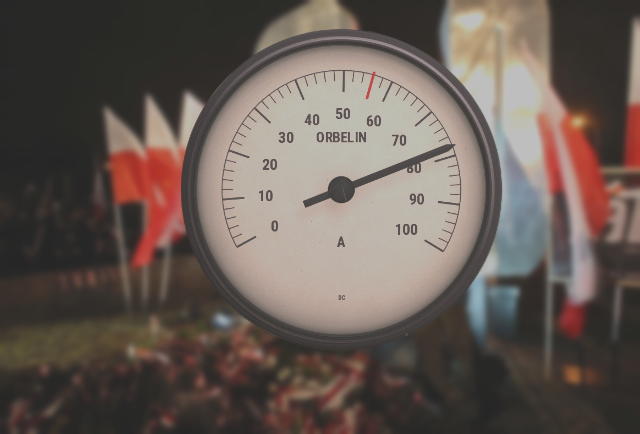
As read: 78A
